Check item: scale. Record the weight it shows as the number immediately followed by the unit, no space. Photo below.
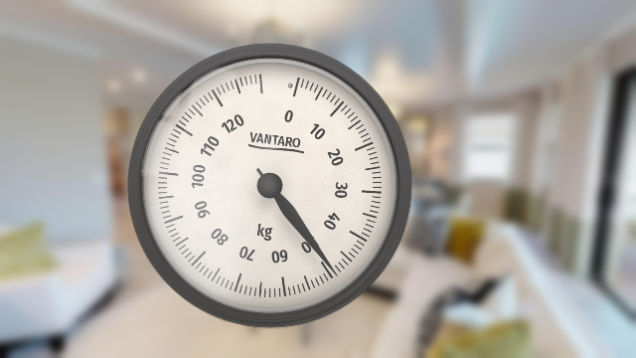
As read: 49kg
